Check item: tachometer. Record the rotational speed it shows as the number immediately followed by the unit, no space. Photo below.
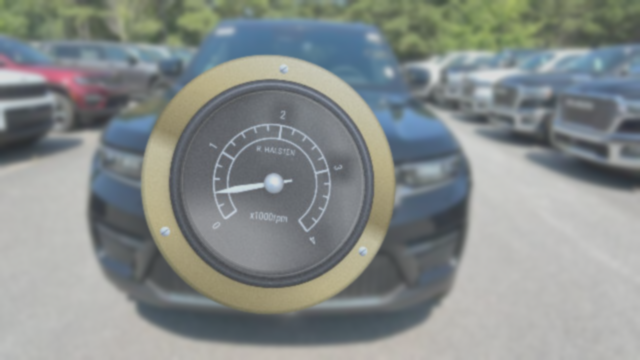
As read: 400rpm
